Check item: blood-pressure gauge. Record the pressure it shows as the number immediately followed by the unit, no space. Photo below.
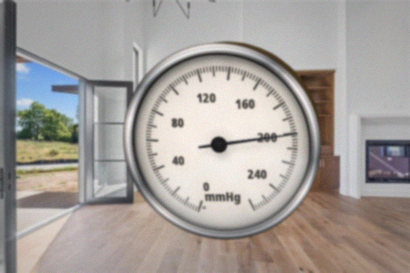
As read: 200mmHg
